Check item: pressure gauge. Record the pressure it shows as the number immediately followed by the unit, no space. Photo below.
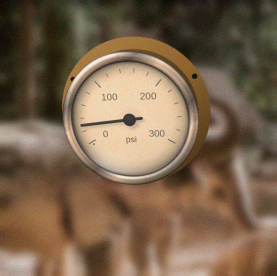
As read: 30psi
